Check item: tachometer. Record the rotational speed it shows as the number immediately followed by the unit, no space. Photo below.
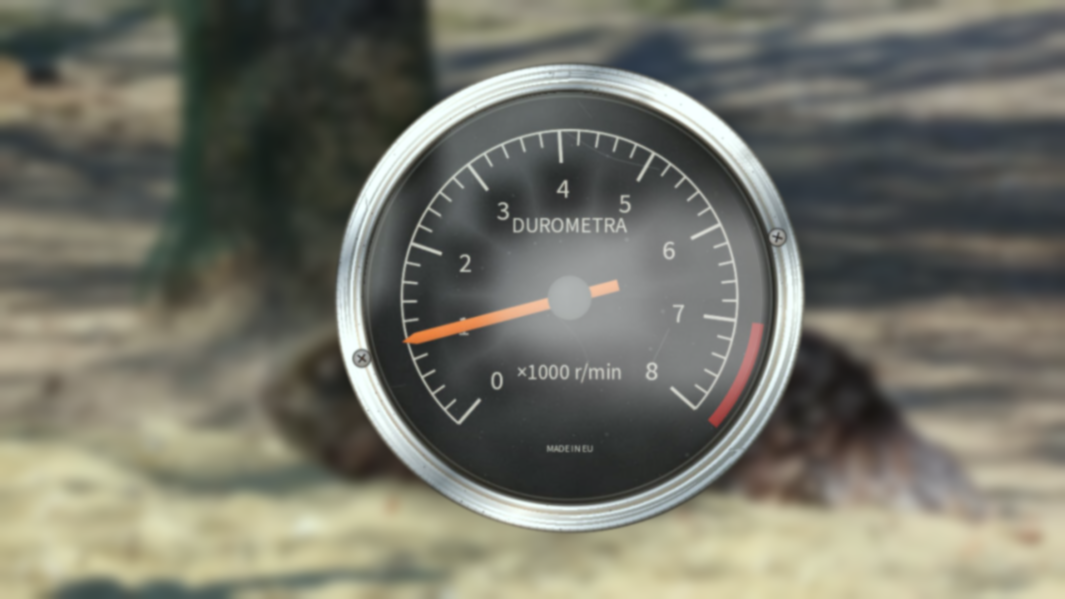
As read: 1000rpm
